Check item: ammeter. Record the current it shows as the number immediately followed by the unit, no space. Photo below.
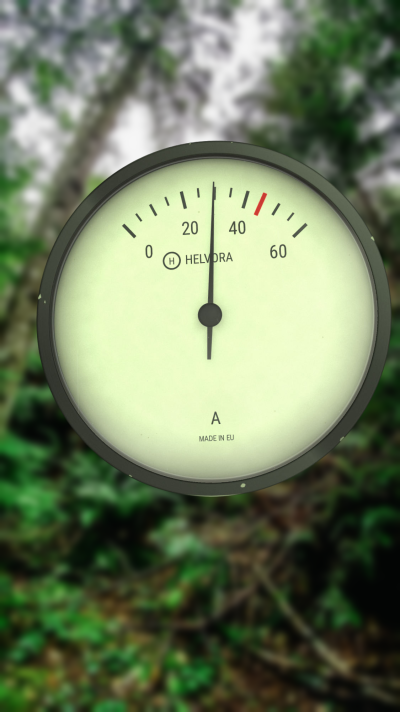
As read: 30A
